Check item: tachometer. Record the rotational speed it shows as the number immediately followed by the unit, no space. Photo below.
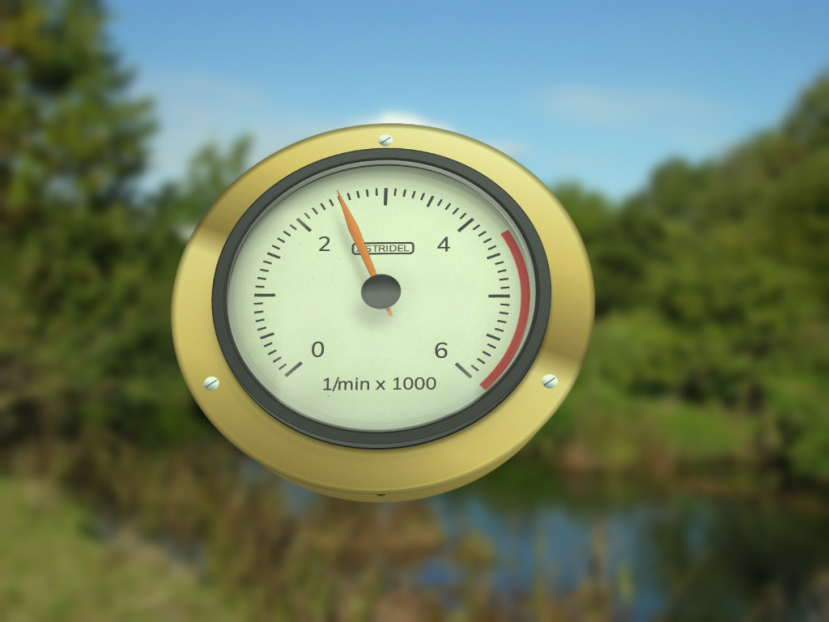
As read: 2500rpm
